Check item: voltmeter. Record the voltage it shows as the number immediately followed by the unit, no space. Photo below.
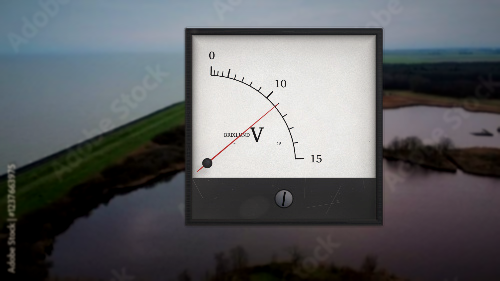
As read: 11V
